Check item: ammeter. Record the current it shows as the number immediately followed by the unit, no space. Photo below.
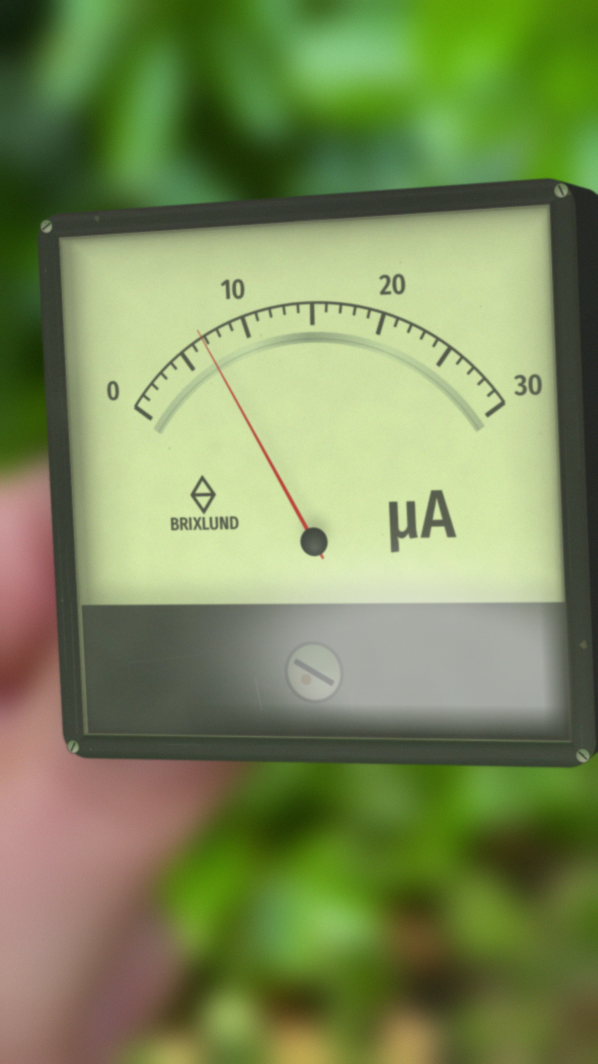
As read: 7µA
